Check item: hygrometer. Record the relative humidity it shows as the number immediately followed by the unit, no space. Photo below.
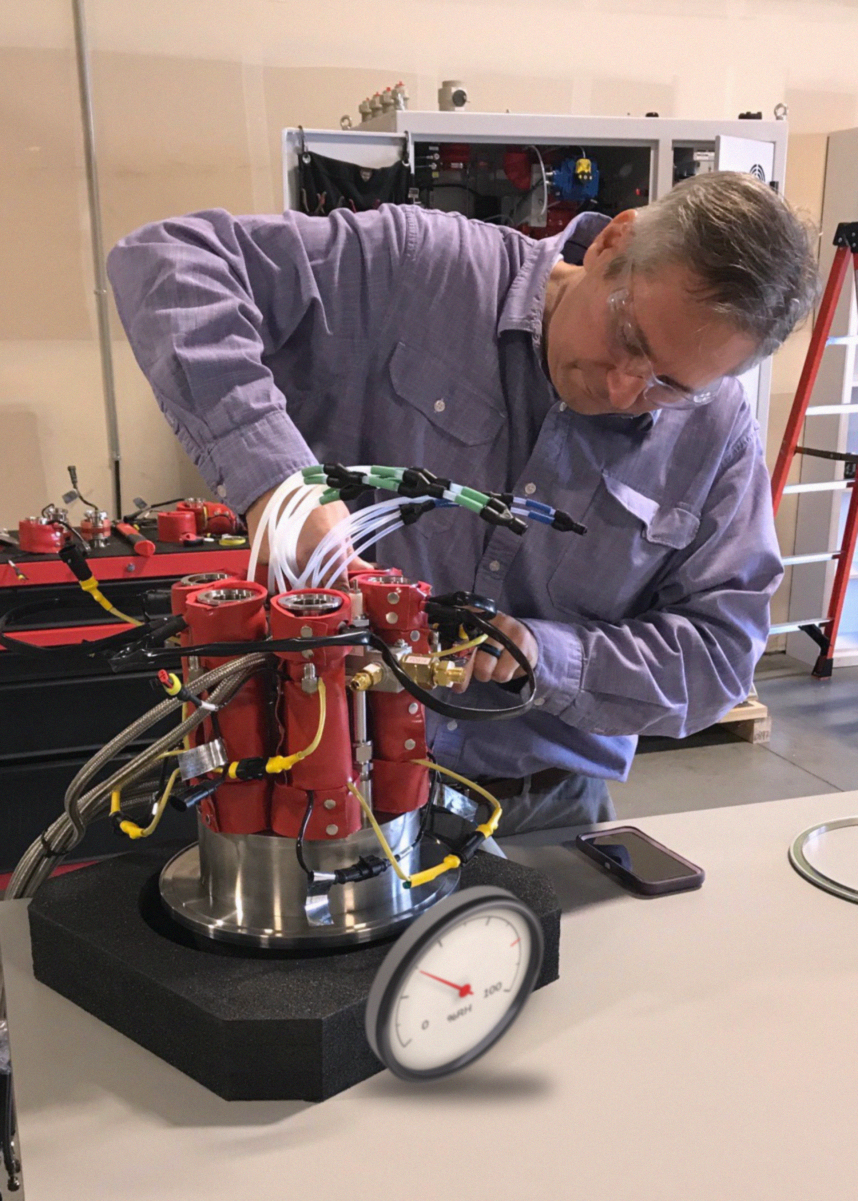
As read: 30%
